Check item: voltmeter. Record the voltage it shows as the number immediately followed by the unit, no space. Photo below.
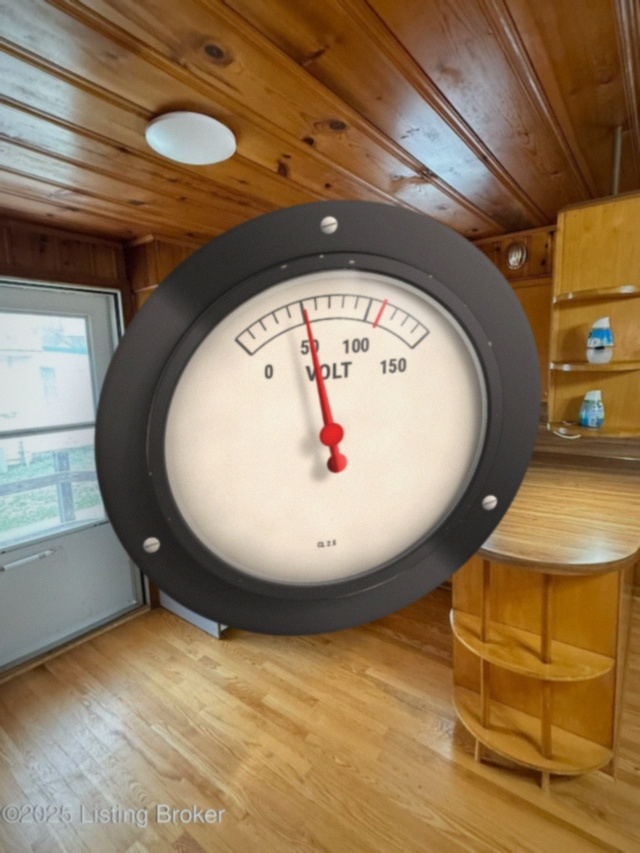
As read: 50V
